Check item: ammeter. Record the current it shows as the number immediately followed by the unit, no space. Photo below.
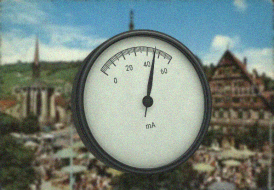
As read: 45mA
